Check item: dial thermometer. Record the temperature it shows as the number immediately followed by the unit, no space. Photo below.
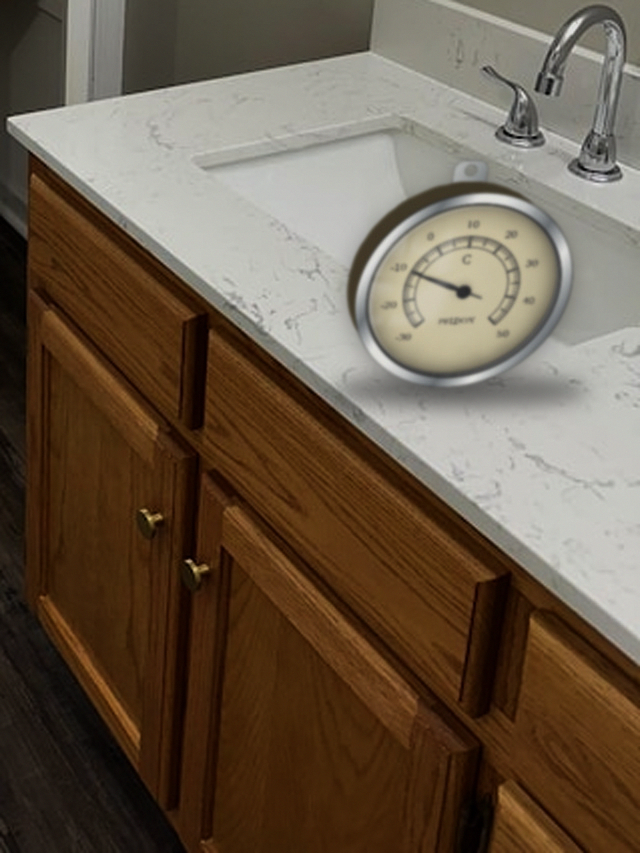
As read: -10°C
